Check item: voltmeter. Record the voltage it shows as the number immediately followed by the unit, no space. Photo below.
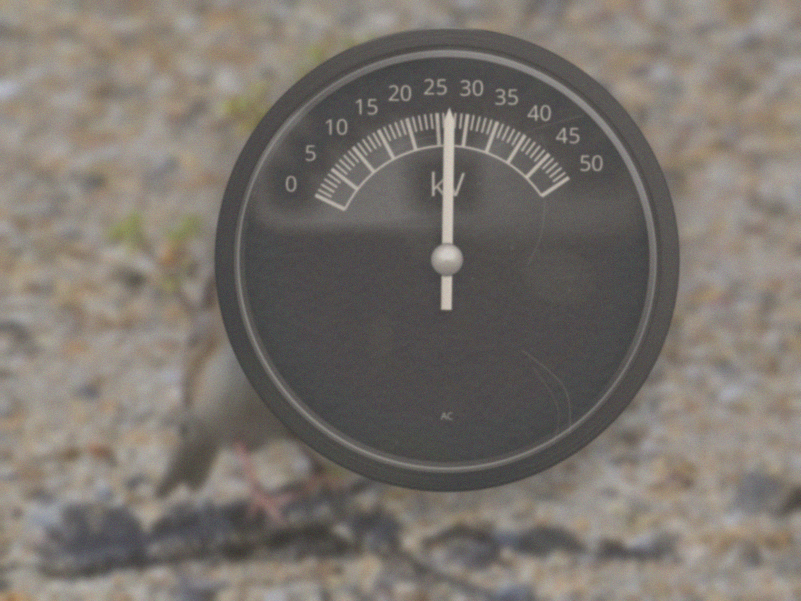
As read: 27kV
